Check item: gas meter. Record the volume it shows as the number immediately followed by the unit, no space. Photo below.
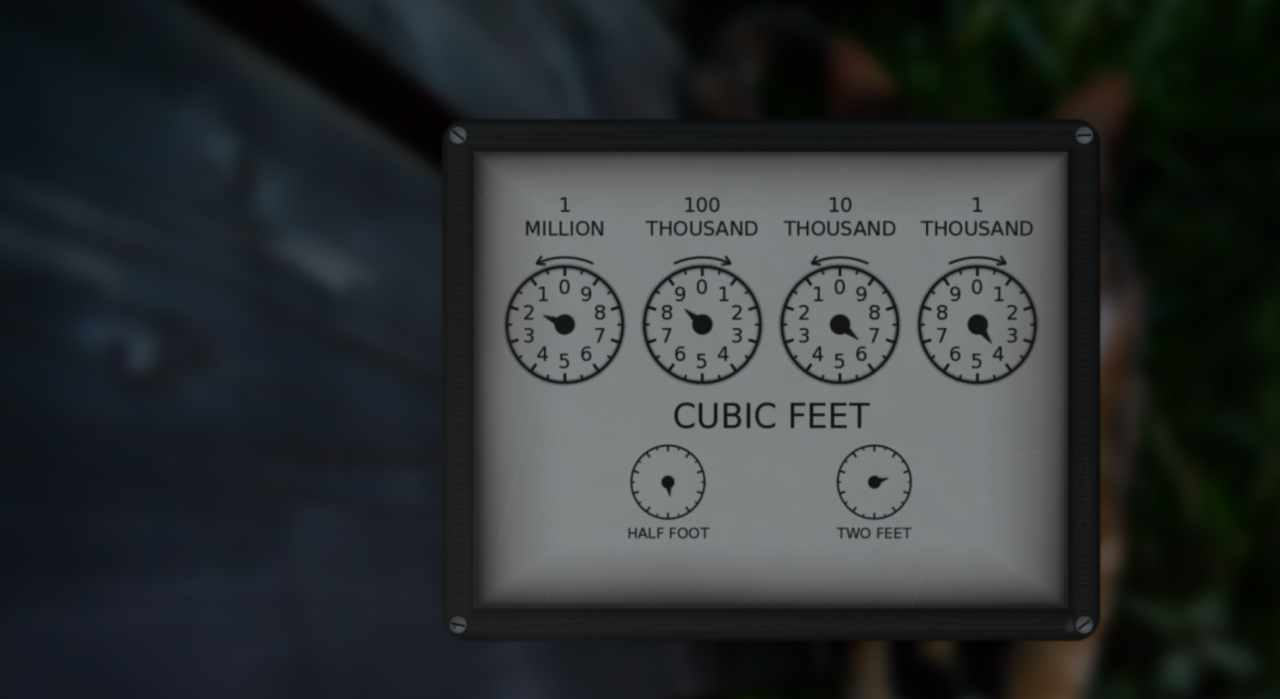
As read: 186400ft³
